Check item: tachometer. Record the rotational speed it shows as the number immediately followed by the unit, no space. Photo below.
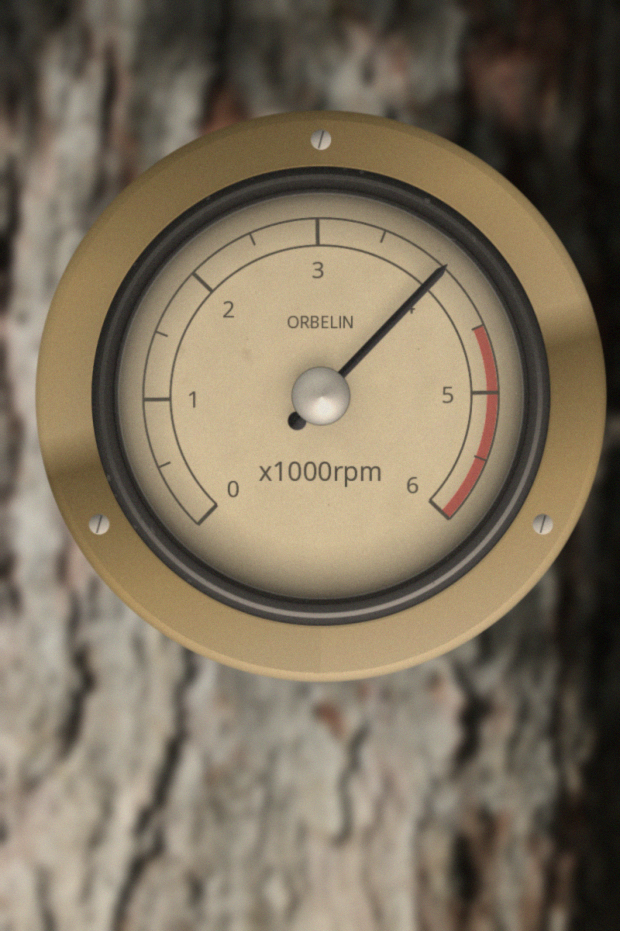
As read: 4000rpm
